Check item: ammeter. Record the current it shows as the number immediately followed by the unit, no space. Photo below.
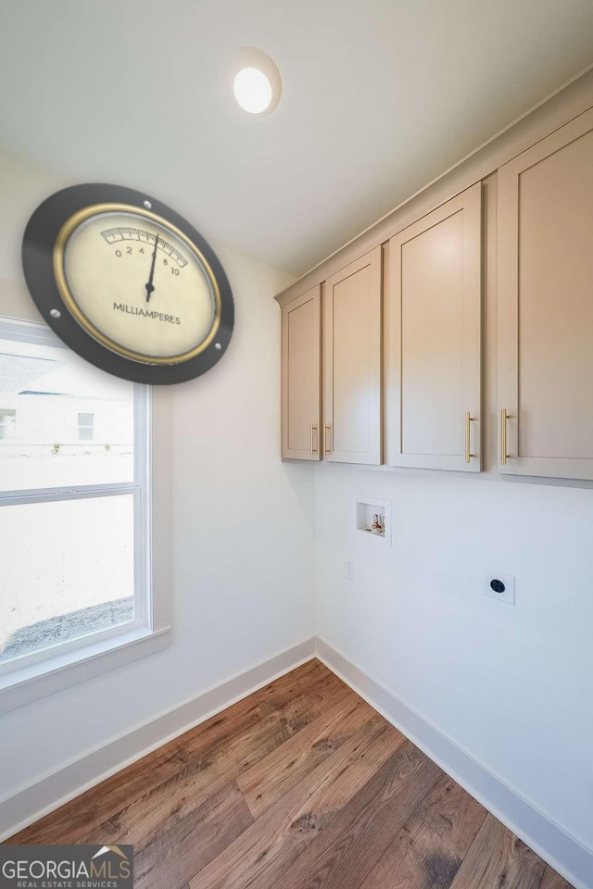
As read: 6mA
